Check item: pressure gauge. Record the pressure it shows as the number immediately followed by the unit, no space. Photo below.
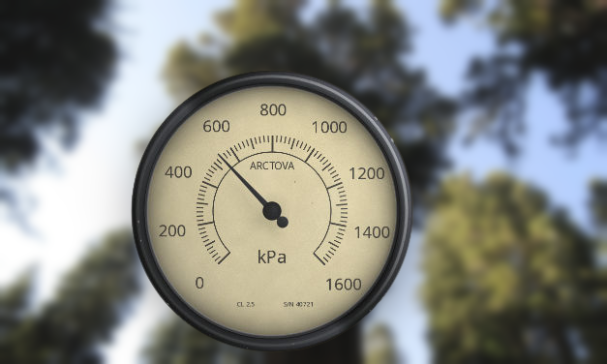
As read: 540kPa
